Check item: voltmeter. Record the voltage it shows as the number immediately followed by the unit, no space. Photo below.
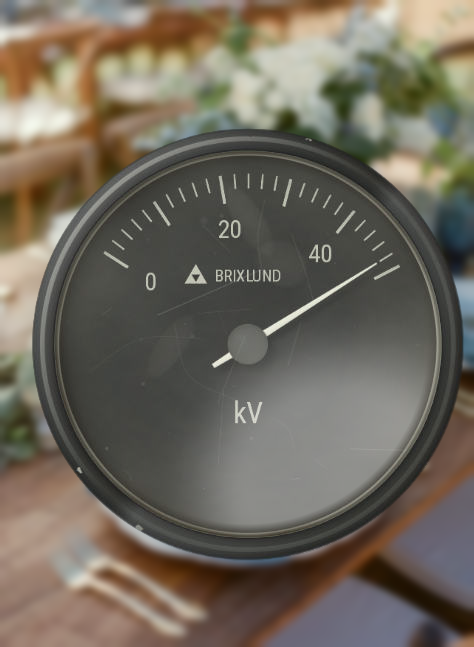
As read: 48kV
